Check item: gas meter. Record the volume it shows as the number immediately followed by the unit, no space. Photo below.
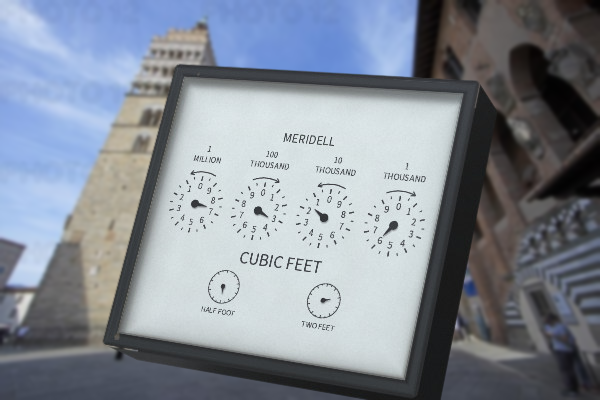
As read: 731600ft³
